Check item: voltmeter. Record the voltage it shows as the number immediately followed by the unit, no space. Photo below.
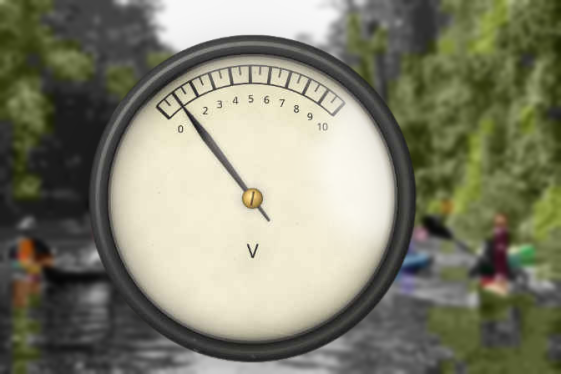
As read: 1V
